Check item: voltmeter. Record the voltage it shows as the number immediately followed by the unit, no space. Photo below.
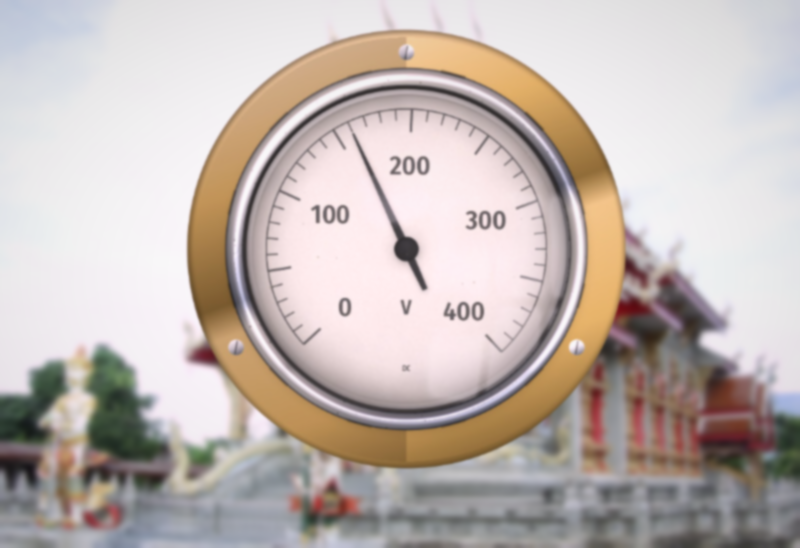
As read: 160V
